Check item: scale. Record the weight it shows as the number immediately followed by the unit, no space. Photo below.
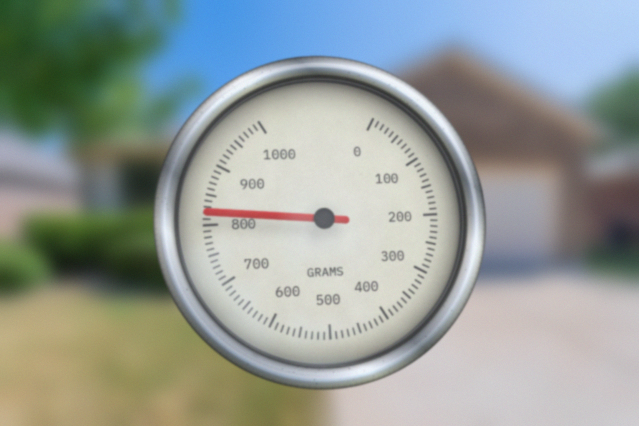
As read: 820g
